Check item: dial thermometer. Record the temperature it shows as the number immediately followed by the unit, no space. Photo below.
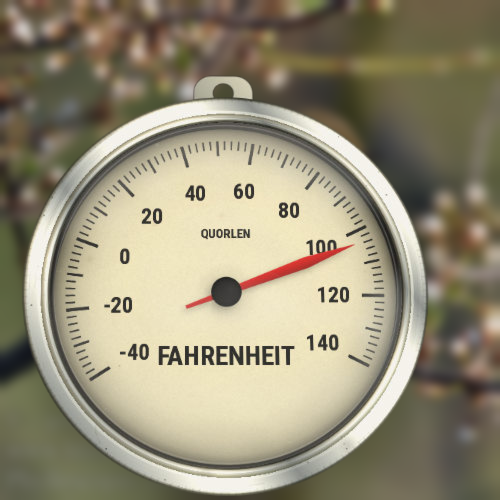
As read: 104°F
